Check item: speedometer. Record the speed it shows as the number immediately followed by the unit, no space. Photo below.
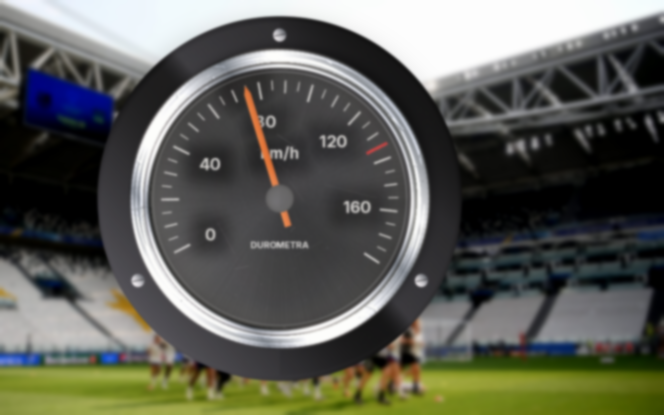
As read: 75km/h
